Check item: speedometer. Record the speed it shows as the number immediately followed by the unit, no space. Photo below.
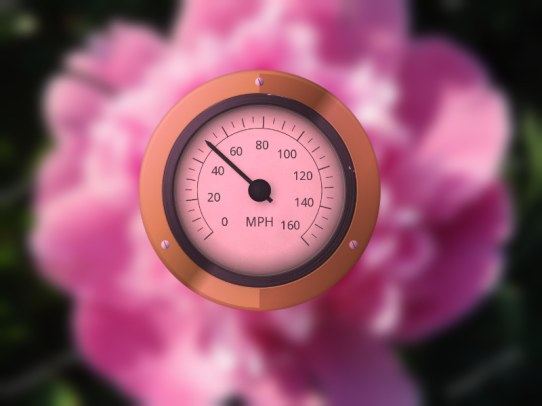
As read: 50mph
